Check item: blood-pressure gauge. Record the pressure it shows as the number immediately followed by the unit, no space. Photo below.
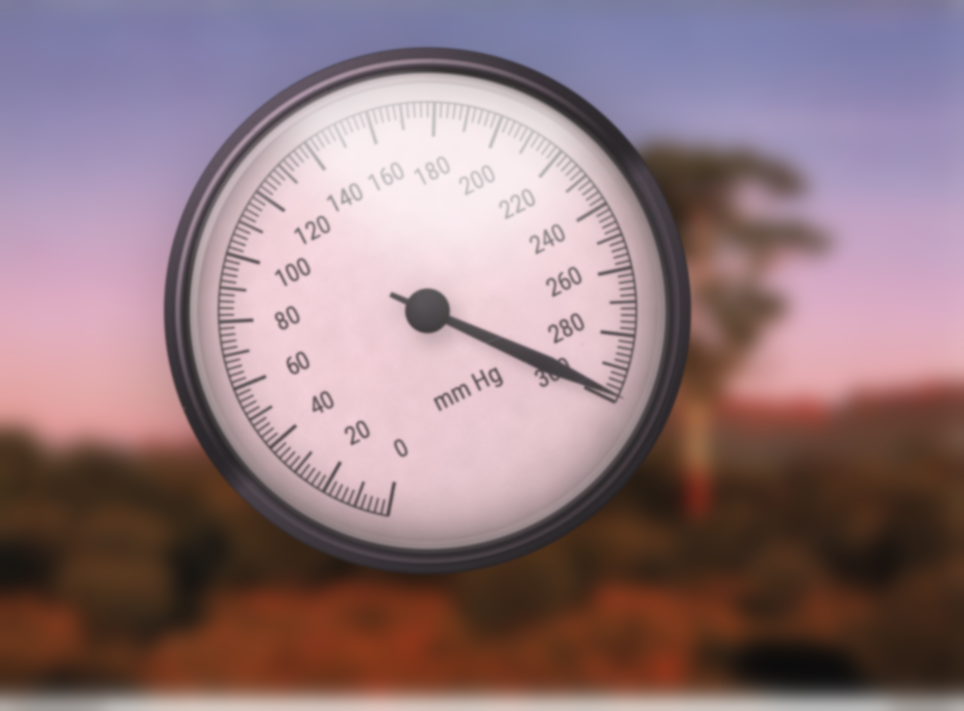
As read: 298mmHg
